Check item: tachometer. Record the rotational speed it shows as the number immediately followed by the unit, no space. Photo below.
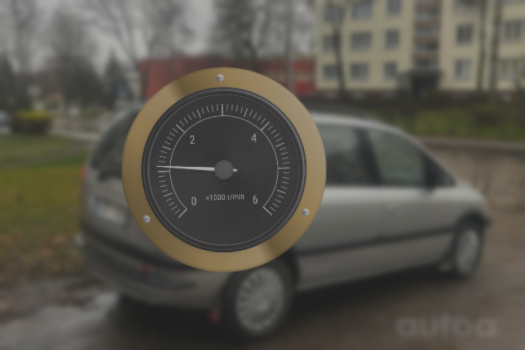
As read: 1100rpm
